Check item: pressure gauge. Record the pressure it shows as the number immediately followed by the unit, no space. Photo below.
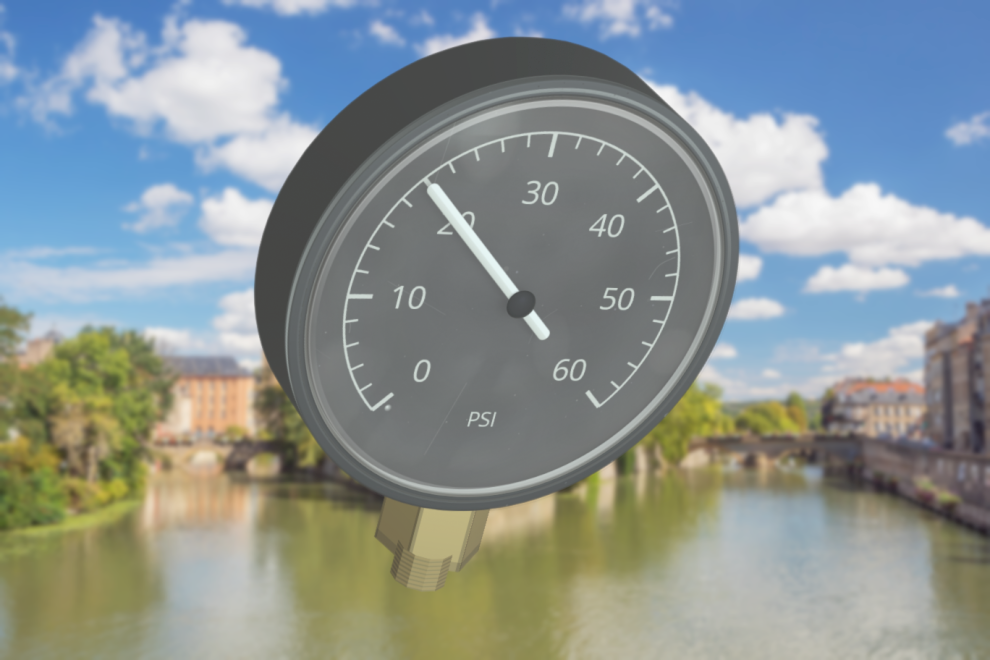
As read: 20psi
